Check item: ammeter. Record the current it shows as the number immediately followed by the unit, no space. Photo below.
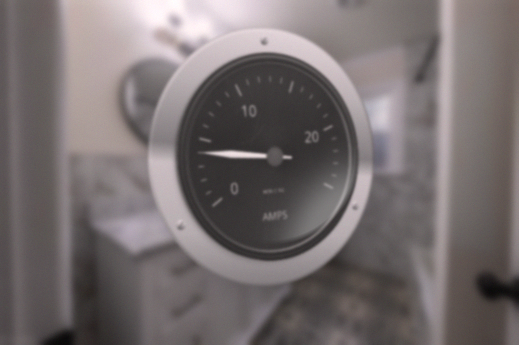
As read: 4A
